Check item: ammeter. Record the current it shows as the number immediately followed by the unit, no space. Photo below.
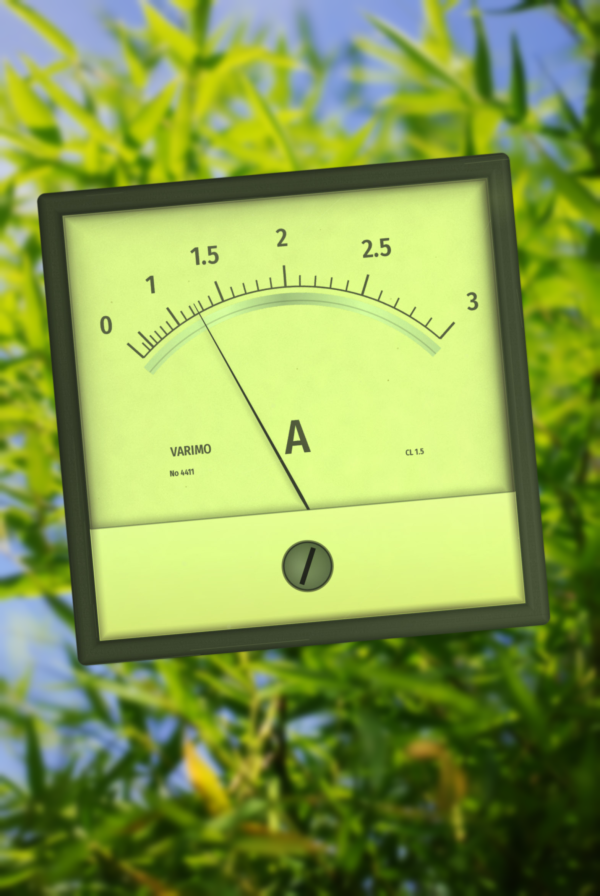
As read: 1.25A
